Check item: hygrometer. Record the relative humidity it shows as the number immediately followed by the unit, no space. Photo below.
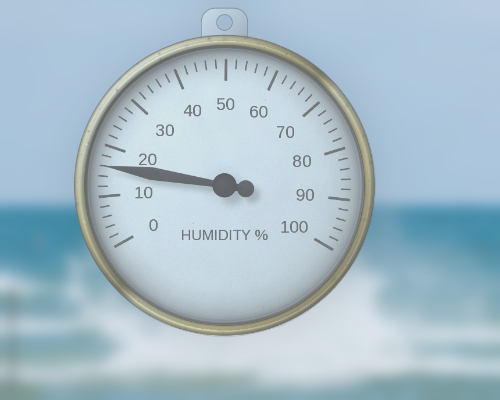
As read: 16%
